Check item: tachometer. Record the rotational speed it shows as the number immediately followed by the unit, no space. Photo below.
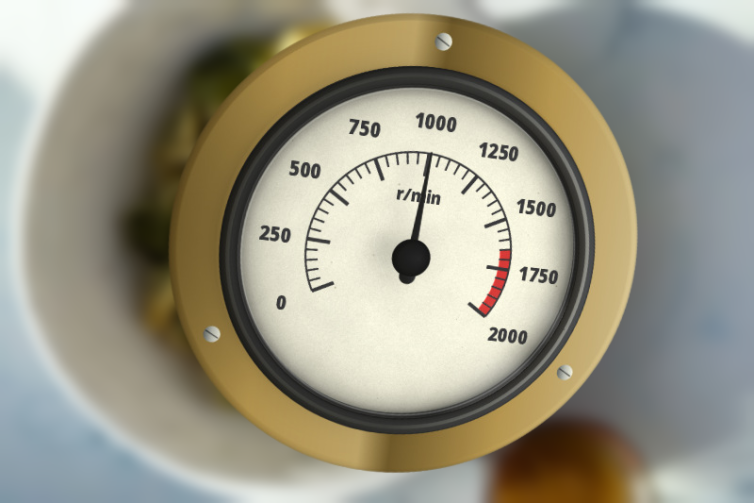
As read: 1000rpm
